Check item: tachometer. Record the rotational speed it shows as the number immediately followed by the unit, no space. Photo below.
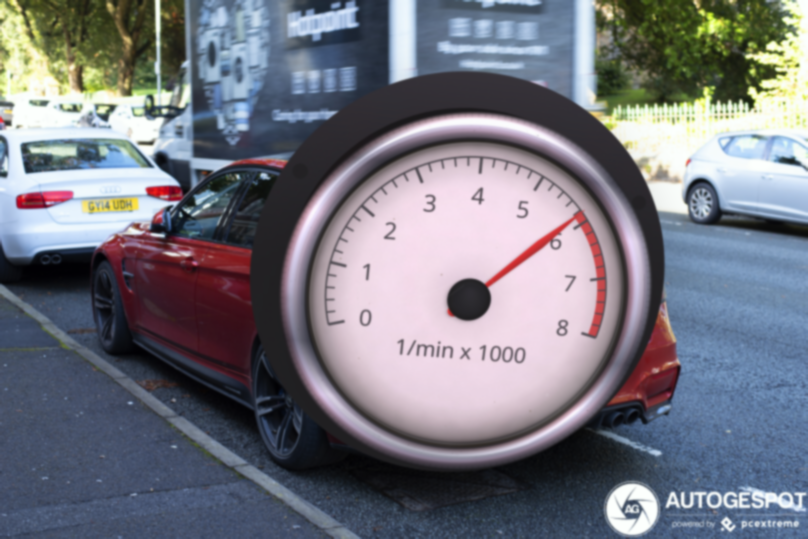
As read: 5800rpm
